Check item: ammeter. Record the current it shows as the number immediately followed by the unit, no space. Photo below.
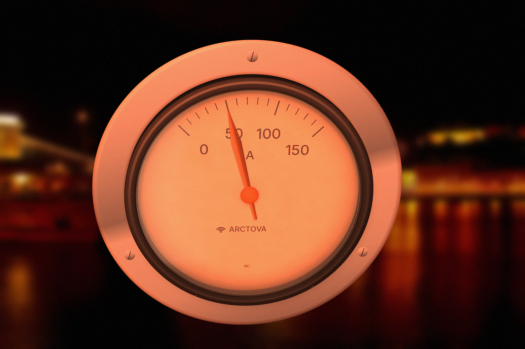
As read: 50A
